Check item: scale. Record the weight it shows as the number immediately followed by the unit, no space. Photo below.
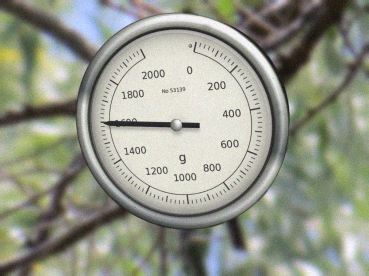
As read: 1600g
